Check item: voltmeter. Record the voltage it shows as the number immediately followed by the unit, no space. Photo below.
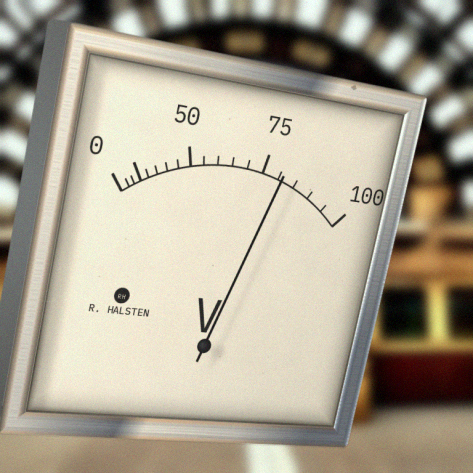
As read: 80V
